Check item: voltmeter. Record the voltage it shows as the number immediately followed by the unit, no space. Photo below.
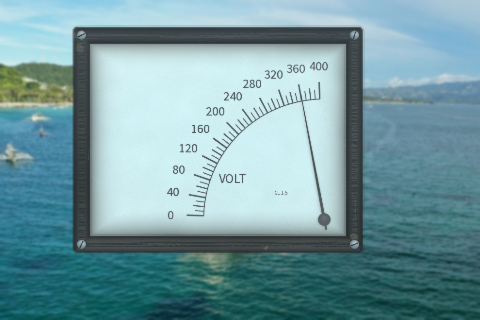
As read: 360V
